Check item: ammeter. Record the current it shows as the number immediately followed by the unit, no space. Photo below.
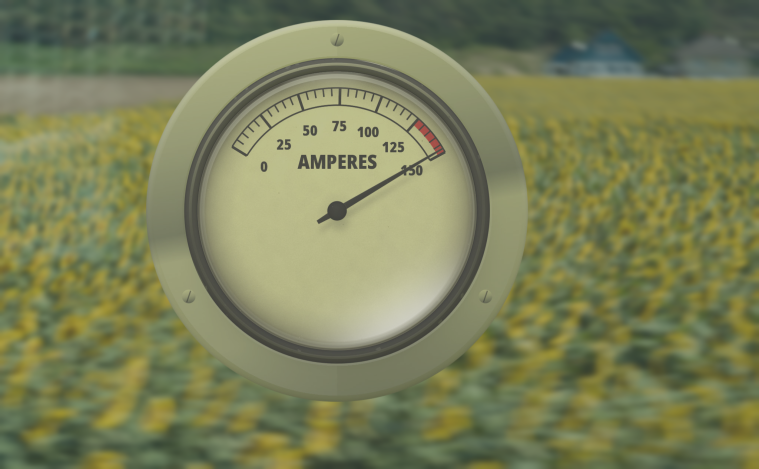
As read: 147.5A
